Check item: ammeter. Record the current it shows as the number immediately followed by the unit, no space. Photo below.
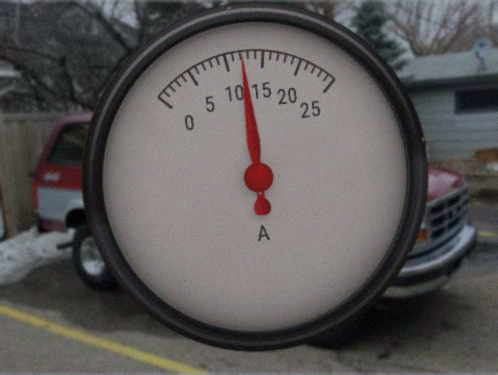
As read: 12A
